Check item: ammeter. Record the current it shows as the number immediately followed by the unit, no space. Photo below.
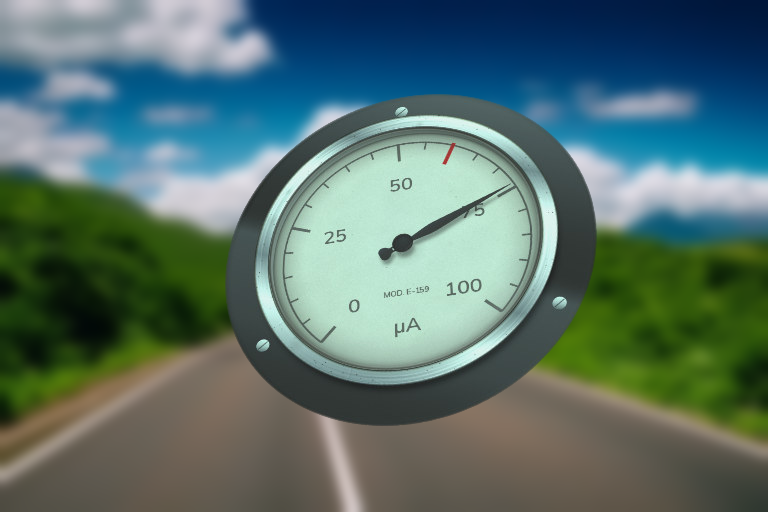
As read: 75µA
